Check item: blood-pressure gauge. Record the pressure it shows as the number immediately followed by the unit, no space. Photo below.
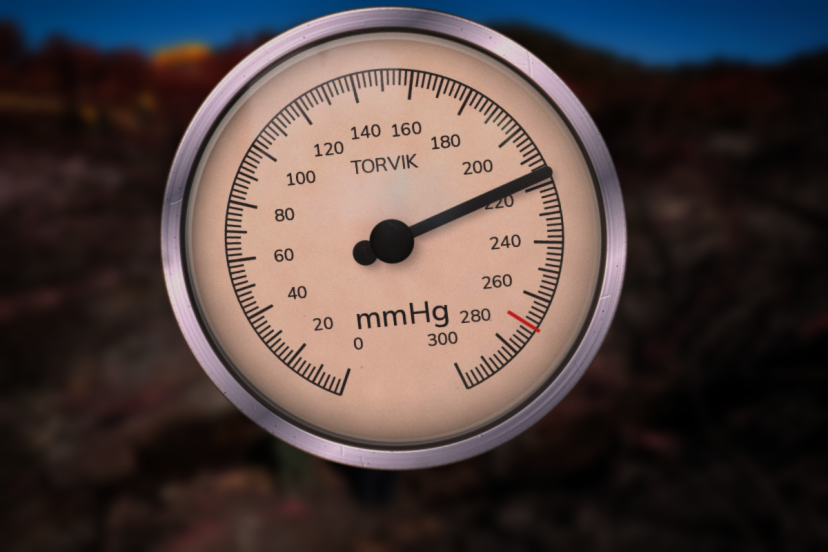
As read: 216mmHg
